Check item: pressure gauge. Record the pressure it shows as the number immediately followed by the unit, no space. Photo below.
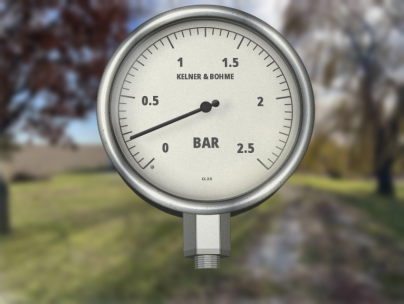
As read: 0.2bar
